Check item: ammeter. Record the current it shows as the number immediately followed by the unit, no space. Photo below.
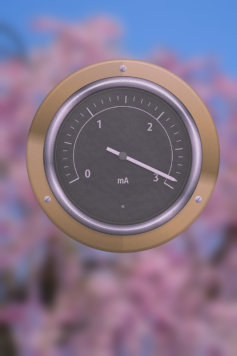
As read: 2.9mA
